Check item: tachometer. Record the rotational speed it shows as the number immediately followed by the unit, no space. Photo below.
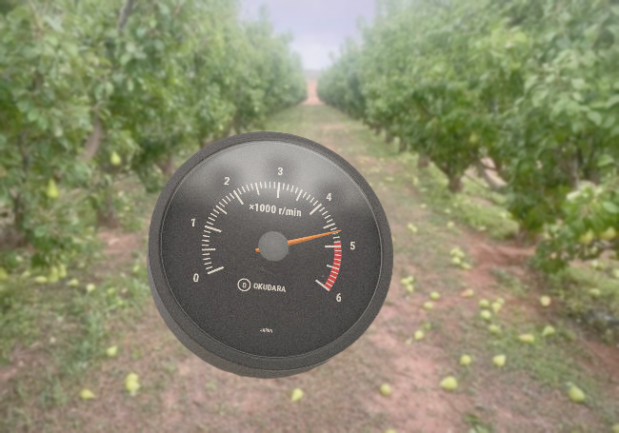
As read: 4700rpm
